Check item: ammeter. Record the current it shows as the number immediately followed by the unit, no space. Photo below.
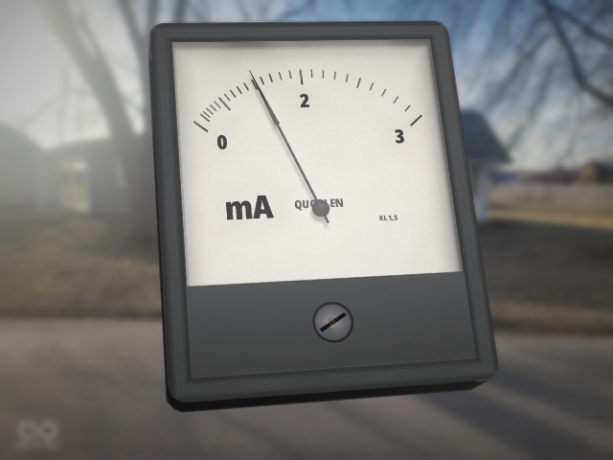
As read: 1.5mA
